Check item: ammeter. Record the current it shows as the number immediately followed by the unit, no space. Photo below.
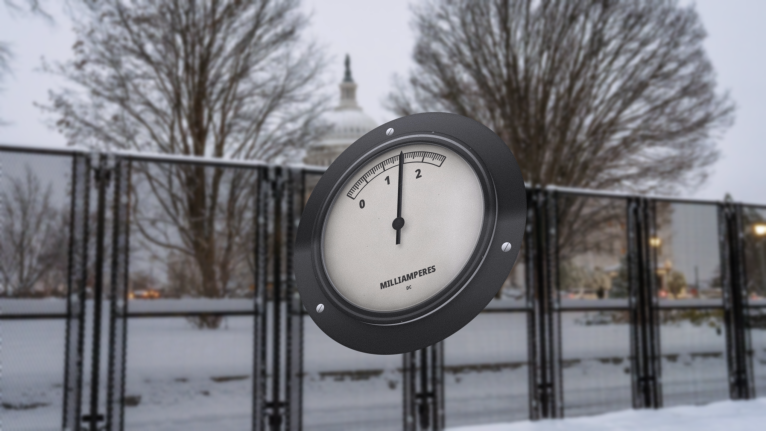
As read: 1.5mA
